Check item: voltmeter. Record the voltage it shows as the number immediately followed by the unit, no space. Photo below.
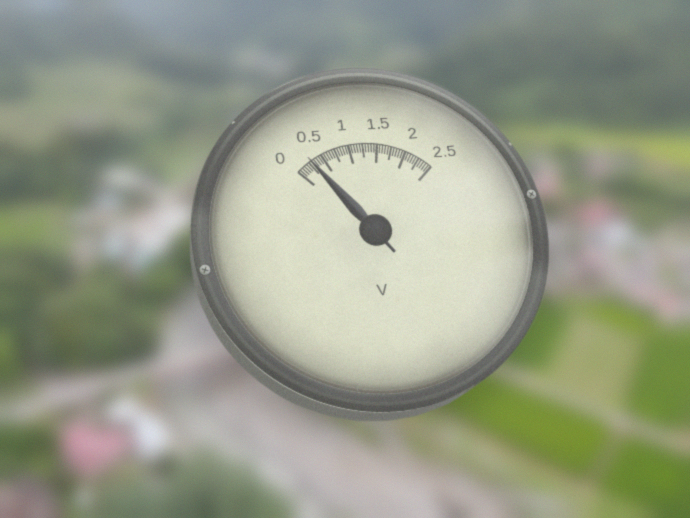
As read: 0.25V
